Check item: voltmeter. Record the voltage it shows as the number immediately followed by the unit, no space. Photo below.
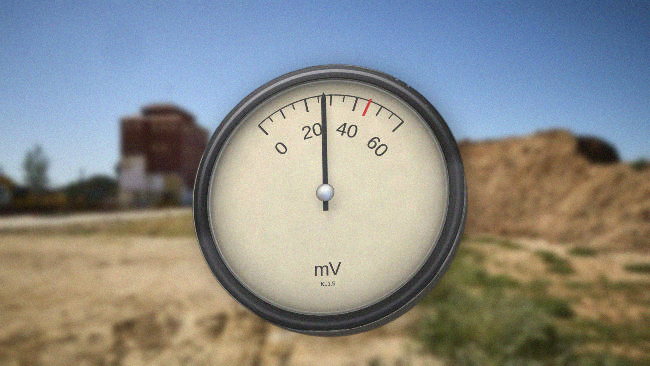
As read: 27.5mV
